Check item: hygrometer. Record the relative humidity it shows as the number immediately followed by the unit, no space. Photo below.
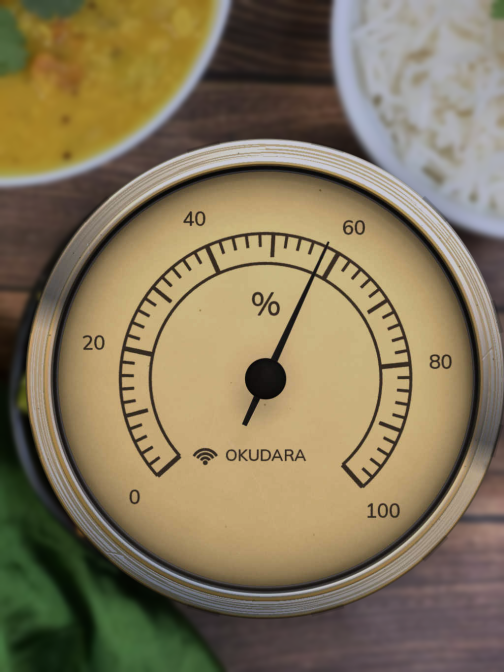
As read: 58%
